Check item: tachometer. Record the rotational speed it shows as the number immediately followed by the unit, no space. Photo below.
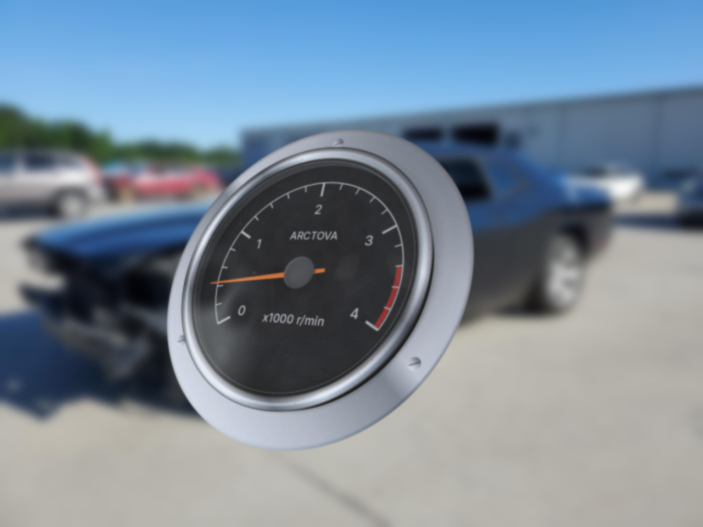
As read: 400rpm
